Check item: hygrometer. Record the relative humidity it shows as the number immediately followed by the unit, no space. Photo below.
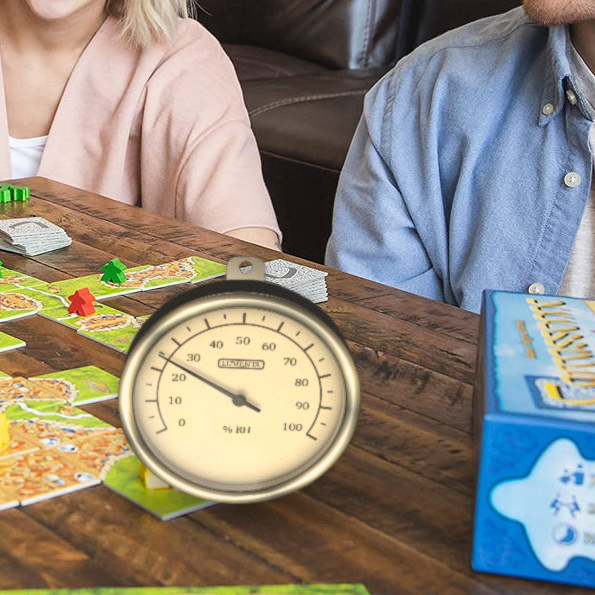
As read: 25%
